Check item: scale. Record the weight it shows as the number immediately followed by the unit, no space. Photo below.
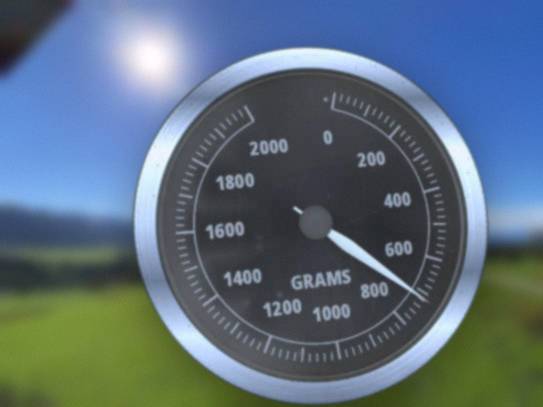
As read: 720g
